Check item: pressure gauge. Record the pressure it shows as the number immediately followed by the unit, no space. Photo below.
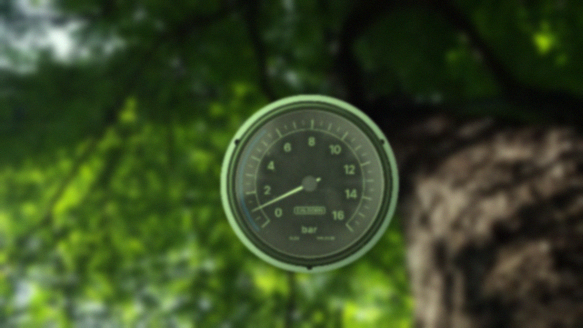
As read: 1bar
